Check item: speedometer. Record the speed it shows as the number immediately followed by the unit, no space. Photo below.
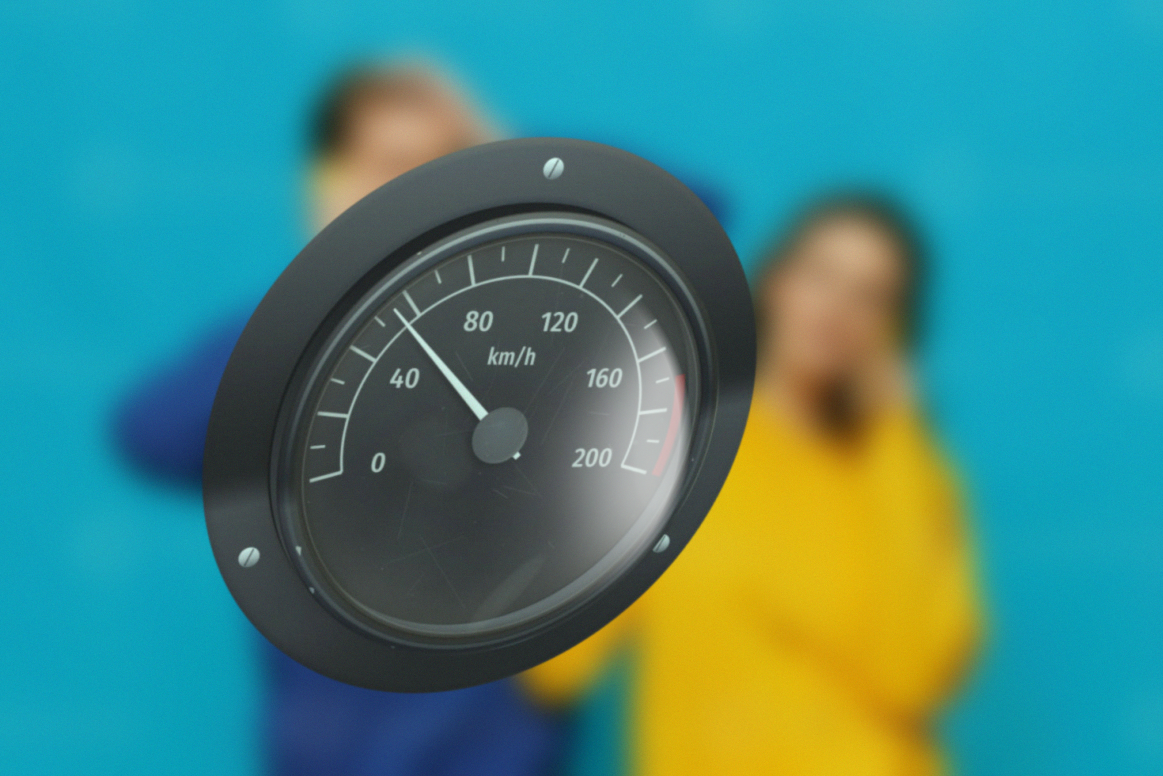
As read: 55km/h
